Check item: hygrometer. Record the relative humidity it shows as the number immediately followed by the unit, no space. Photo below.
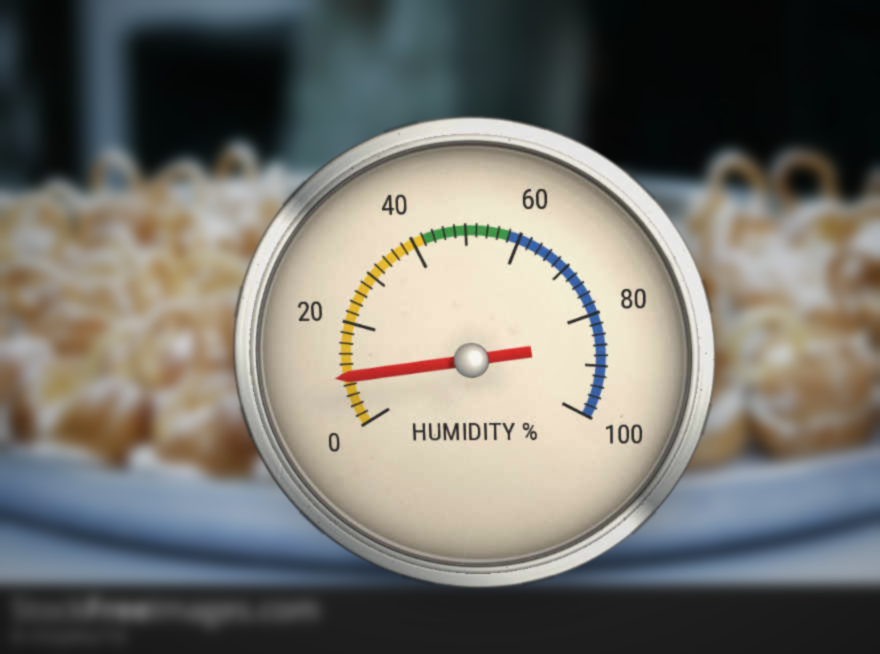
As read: 10%
